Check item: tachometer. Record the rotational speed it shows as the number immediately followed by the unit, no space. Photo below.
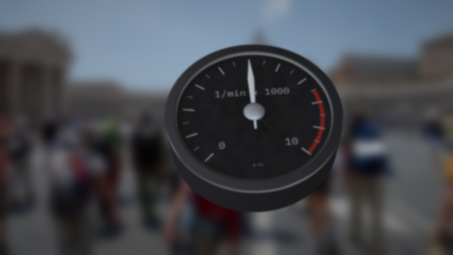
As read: 5000rpm
